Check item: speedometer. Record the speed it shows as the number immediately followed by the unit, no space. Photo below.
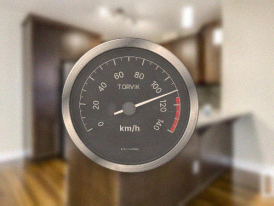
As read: 110km/h
